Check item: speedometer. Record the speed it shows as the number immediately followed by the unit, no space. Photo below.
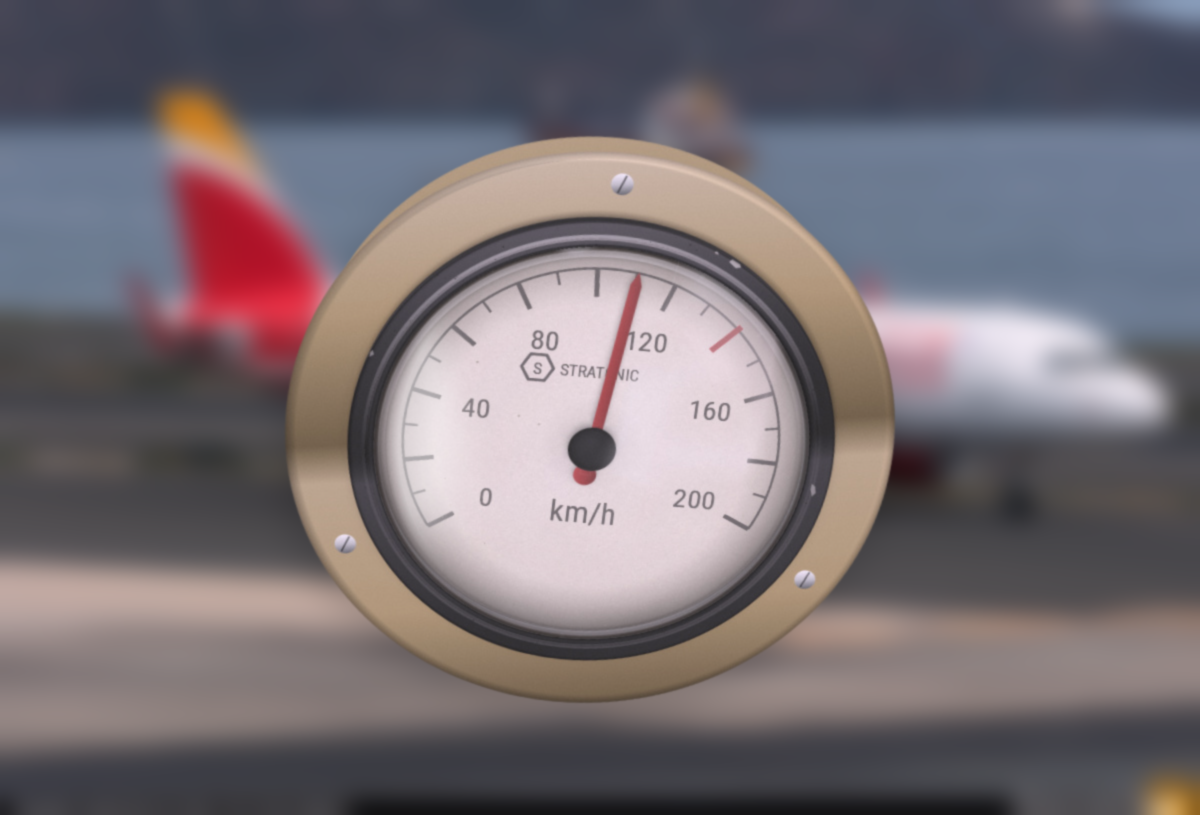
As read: 110km/h
